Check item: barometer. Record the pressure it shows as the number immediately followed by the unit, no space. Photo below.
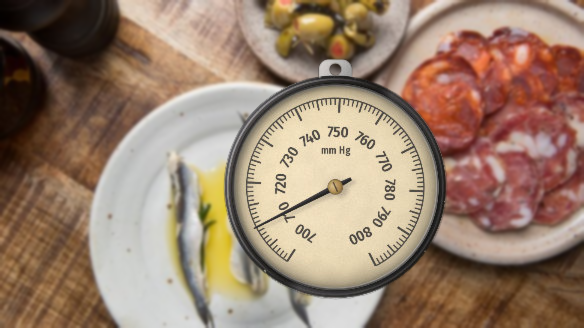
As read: 710mmHg
